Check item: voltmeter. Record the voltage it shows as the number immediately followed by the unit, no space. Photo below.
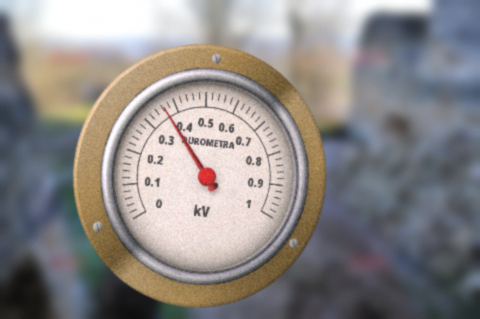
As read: 0.36kV
